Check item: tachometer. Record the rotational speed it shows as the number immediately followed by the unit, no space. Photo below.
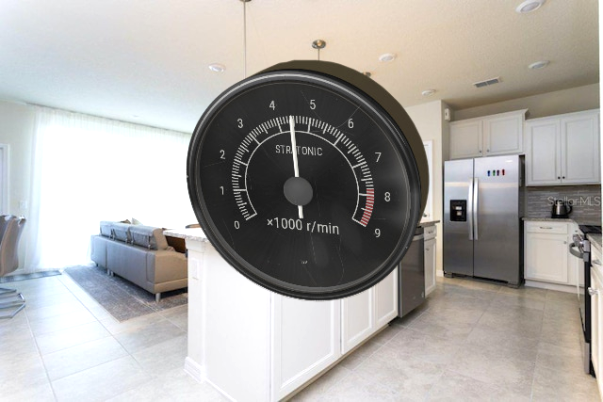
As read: 4500rpm
